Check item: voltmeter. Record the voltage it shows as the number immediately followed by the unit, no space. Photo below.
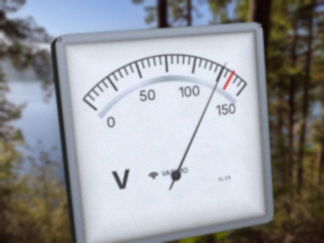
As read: 125V
